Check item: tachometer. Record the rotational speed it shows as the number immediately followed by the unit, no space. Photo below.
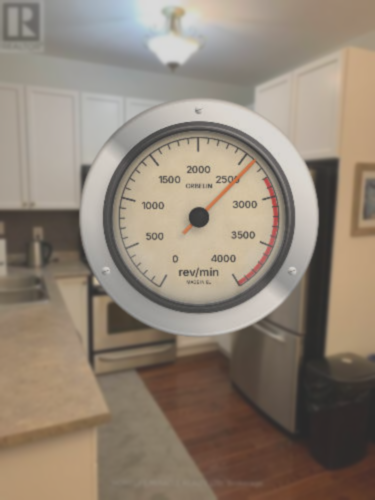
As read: 2600rpm
